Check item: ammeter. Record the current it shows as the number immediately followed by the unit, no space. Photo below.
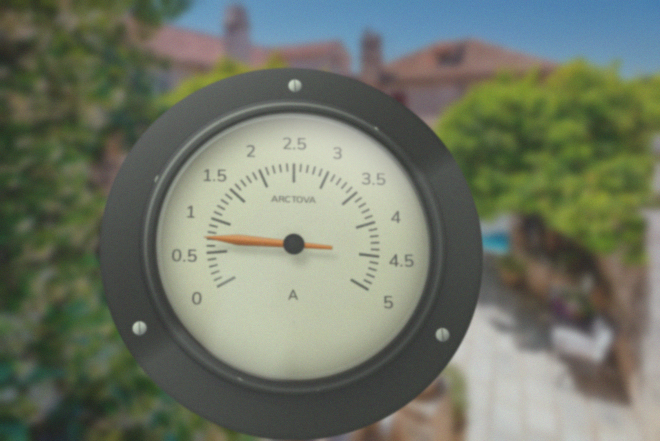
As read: 0.7A
